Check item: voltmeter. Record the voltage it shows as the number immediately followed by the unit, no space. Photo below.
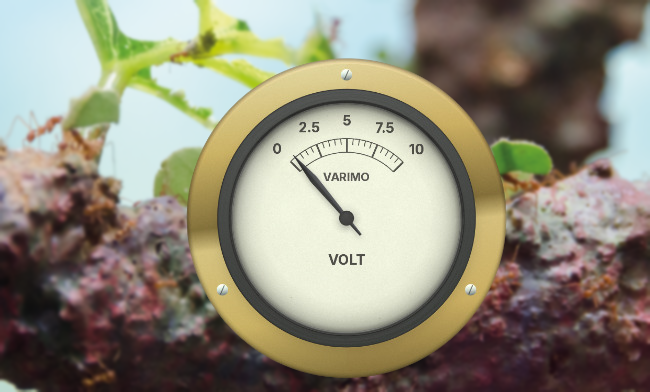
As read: 0.5V
